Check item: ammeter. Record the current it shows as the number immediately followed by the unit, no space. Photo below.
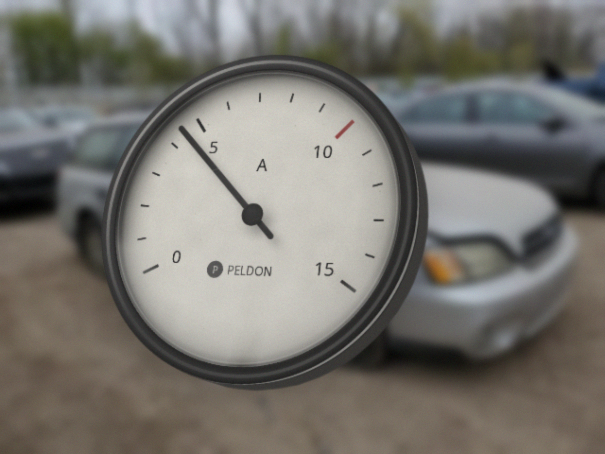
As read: 4.5A
